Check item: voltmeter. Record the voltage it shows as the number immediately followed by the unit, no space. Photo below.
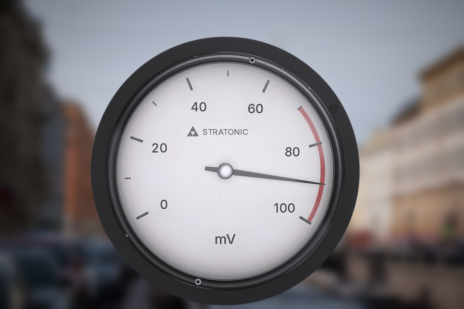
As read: 90mV
